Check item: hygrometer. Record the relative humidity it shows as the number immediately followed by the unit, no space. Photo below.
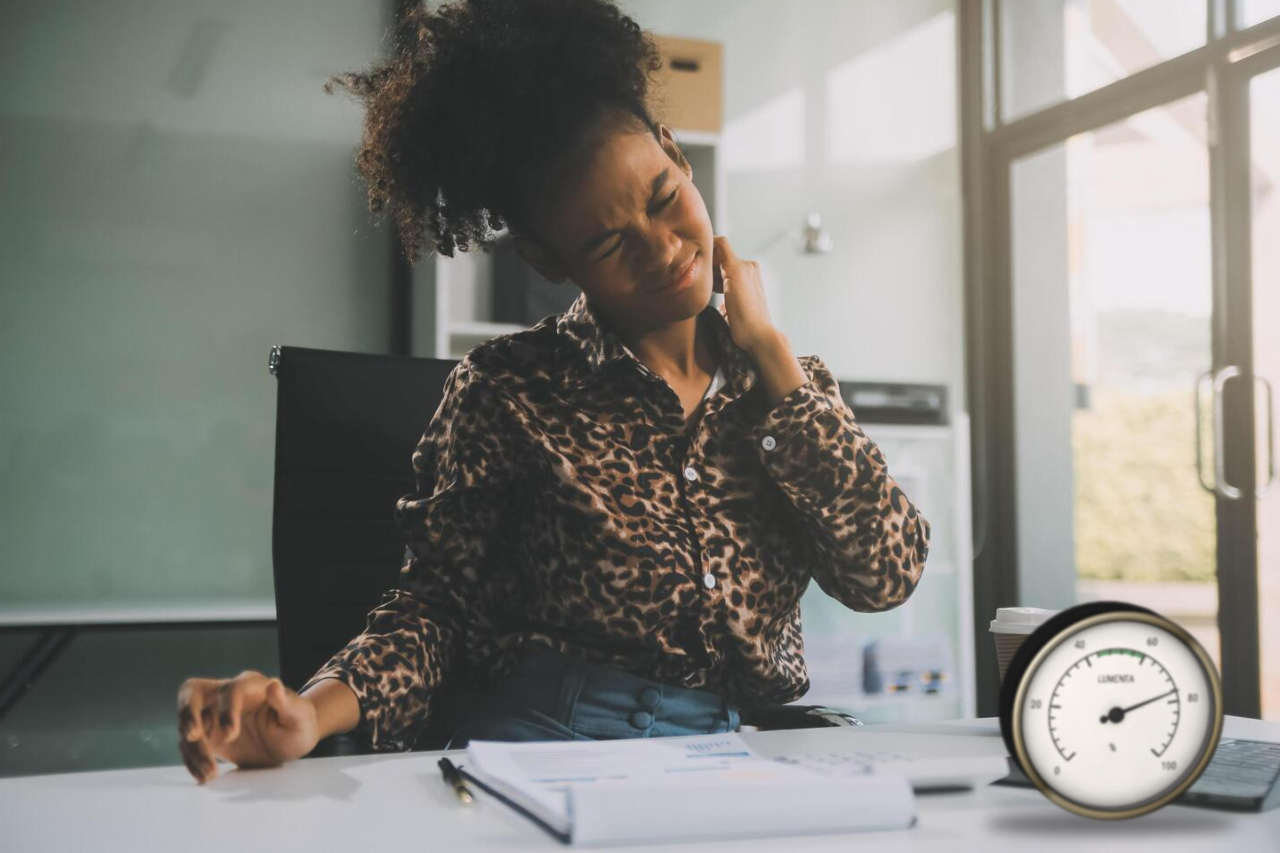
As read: 76%
